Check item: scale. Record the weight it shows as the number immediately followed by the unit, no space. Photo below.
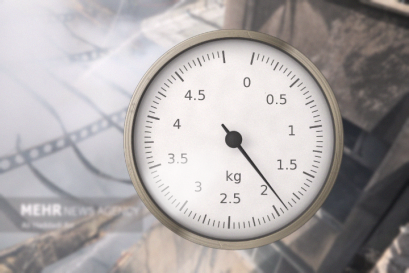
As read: 1.9kg
